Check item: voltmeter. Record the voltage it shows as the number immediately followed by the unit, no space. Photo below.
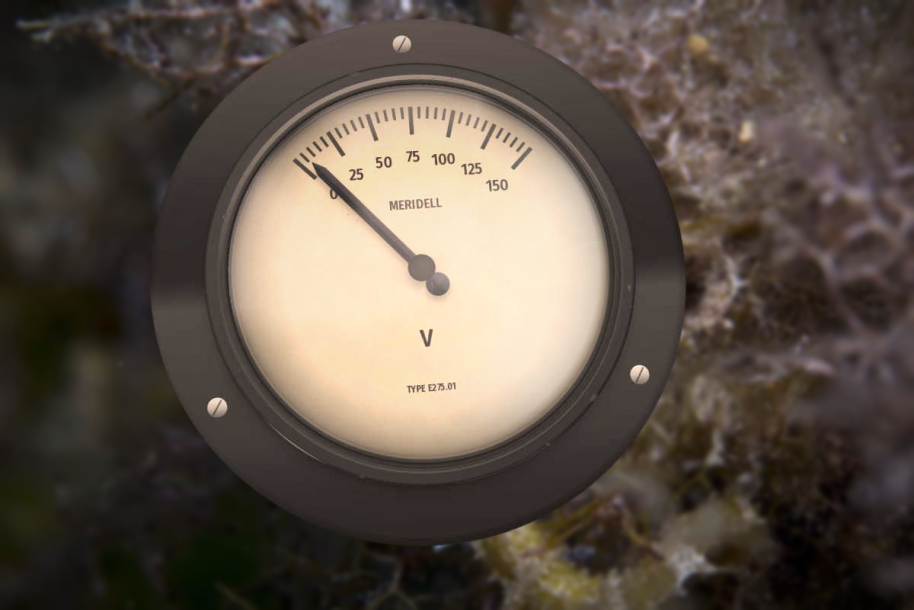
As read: 5V
